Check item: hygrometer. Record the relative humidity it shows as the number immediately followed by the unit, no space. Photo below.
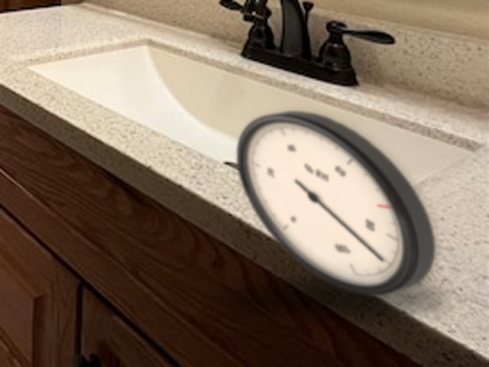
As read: 88%
